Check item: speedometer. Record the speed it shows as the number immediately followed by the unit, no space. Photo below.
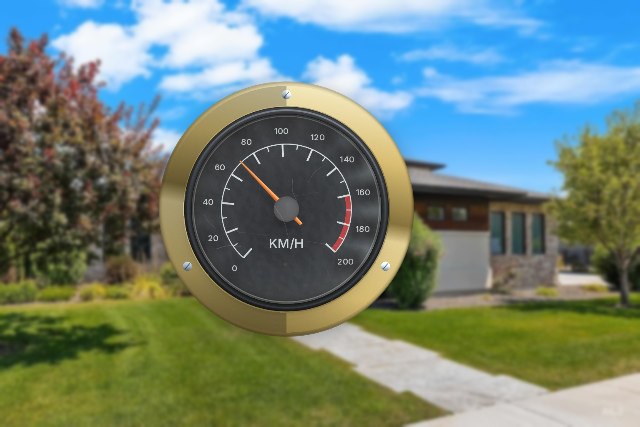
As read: 70km/h
